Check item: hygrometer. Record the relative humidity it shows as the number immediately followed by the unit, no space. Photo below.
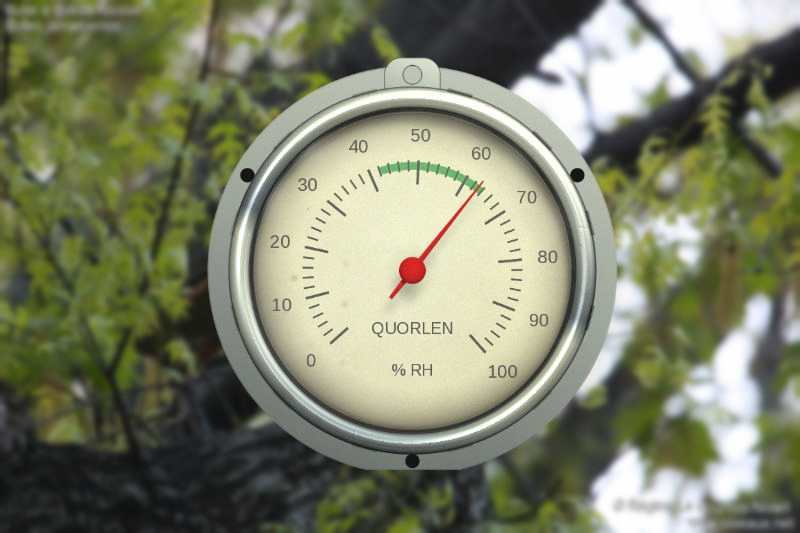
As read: 63%
